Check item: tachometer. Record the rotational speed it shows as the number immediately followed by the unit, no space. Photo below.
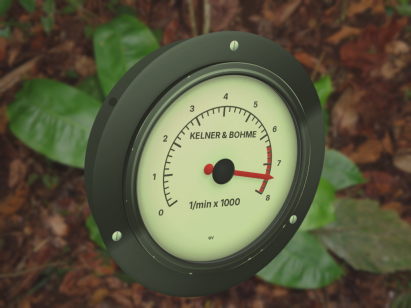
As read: 7400rpm
